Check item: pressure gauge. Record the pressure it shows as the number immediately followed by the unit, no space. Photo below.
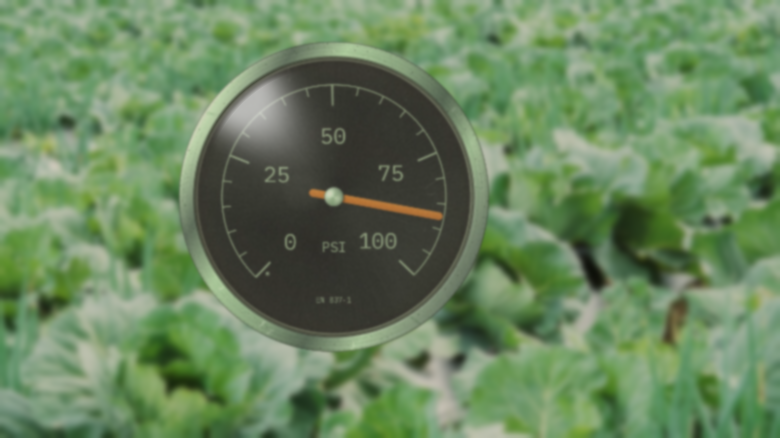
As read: 87.5psi
